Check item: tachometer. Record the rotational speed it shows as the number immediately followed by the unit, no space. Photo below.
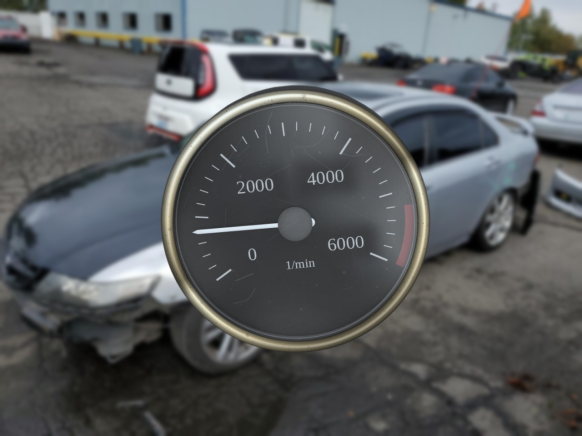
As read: 800rpm
